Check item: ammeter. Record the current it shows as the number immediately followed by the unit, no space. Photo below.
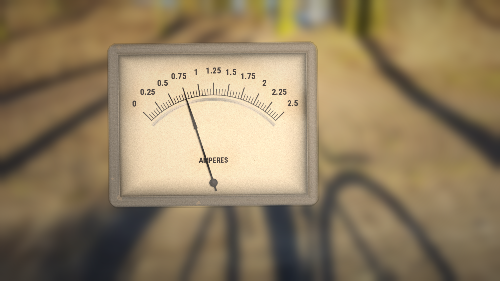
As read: 0.75A
